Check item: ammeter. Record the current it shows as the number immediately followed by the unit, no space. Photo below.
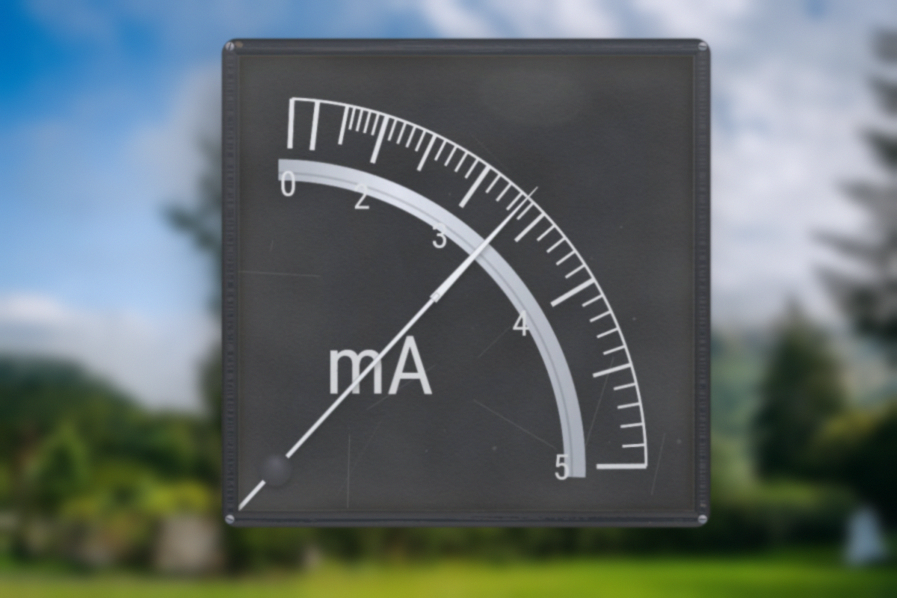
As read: 3.35mA
